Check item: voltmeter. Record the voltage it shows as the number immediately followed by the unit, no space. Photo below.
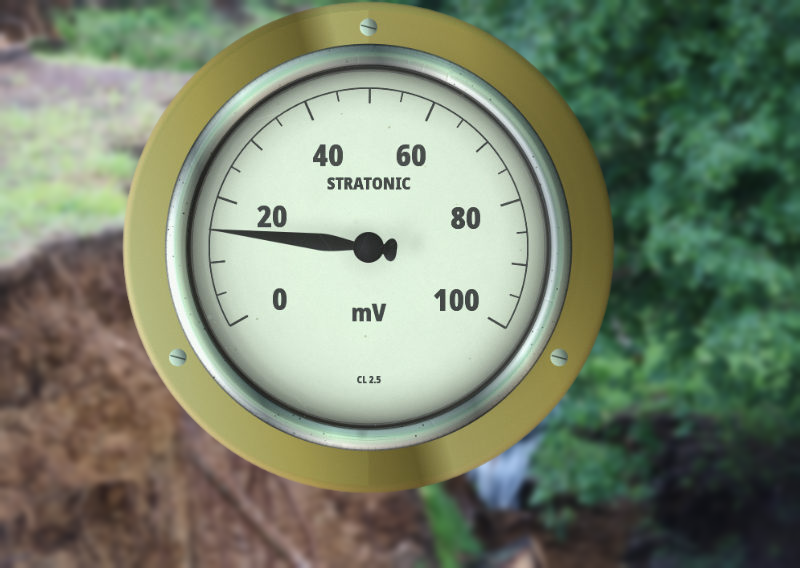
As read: 15mV
